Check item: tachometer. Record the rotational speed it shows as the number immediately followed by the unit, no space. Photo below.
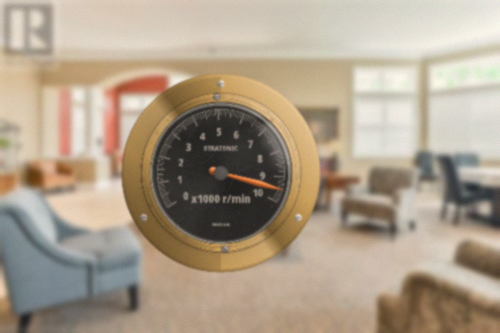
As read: 9500rpm
